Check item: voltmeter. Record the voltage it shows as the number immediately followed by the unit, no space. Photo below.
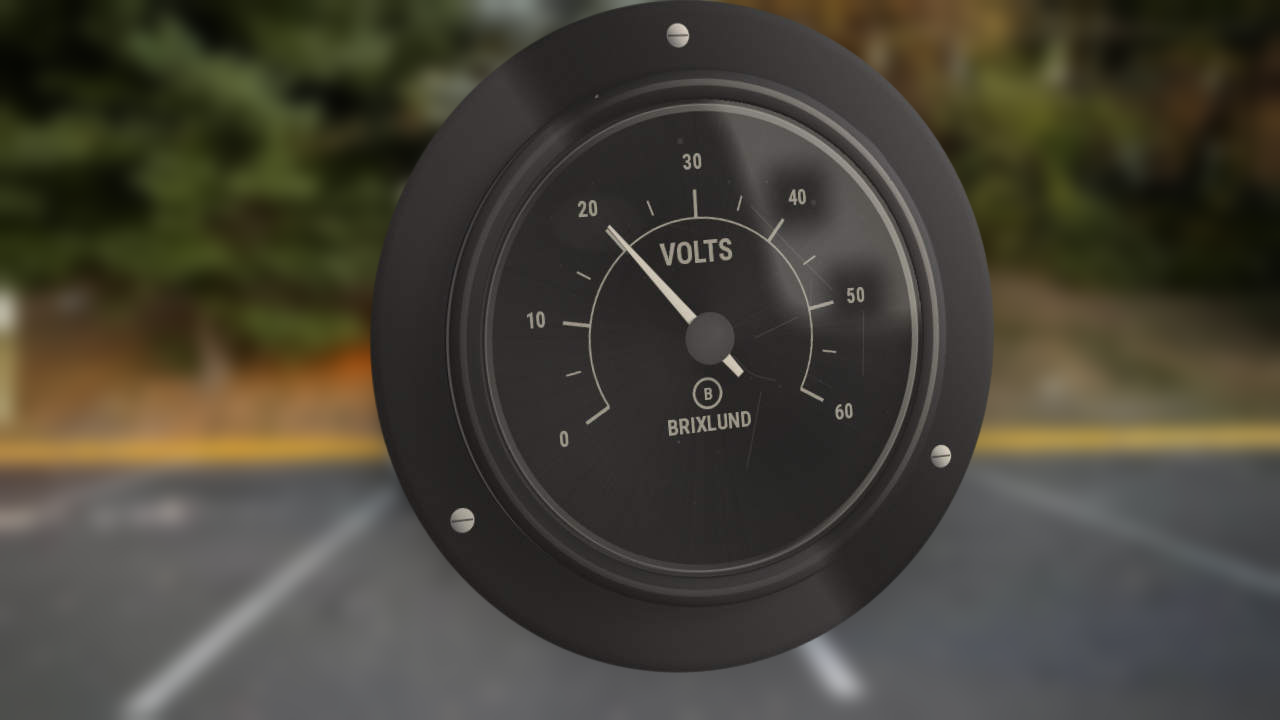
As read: 20V
